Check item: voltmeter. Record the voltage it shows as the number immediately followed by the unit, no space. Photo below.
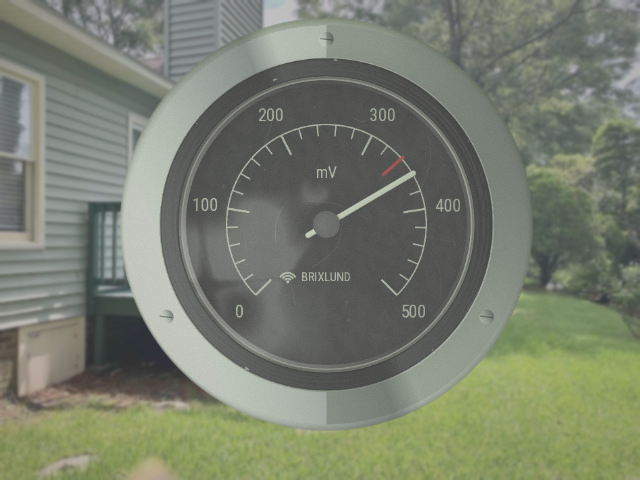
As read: 360mV
